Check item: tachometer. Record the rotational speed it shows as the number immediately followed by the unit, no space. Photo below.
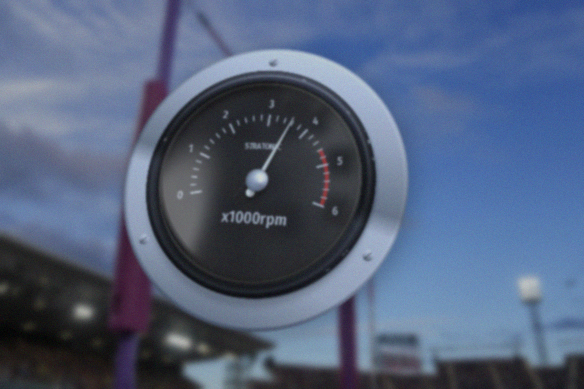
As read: 3600rpm
